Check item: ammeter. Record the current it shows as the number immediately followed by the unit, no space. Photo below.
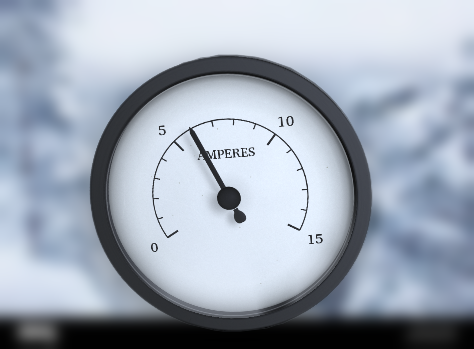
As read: 6A
